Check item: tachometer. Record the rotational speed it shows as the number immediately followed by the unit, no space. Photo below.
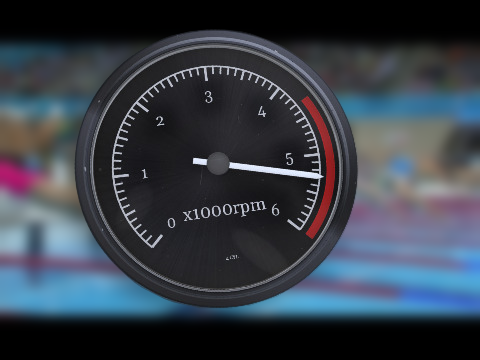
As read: 5300rpm
